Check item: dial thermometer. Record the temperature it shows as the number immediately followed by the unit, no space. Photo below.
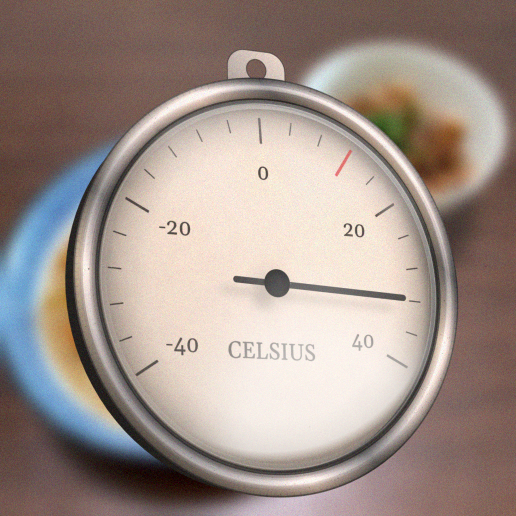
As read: 32°C
